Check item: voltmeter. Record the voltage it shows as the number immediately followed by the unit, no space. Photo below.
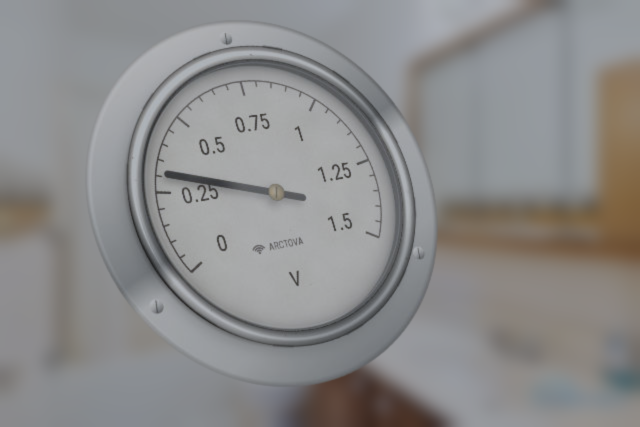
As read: 0.3V
